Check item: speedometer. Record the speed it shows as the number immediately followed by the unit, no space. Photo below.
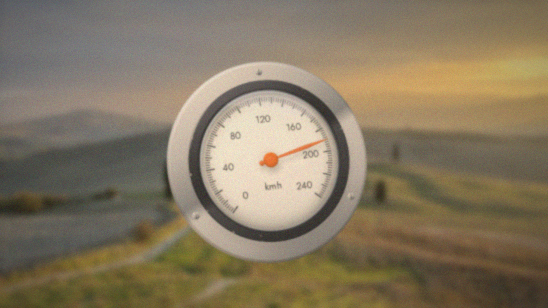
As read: 190km/h
